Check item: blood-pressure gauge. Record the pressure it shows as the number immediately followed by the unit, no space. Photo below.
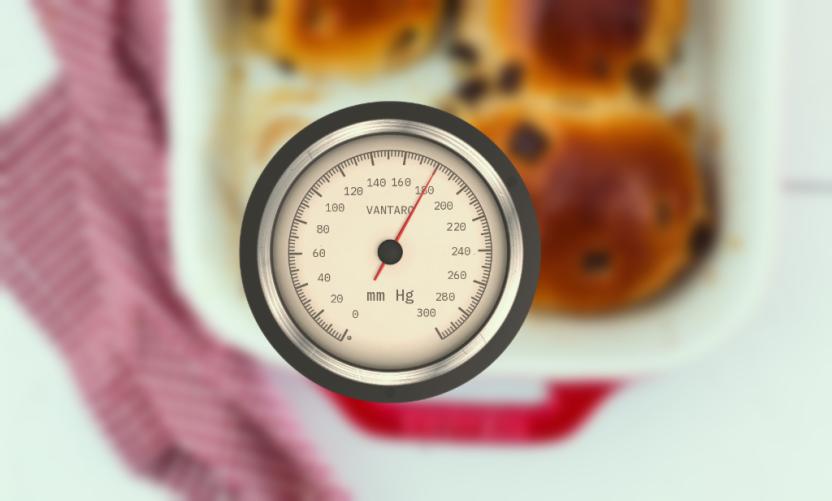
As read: 180mmHg
